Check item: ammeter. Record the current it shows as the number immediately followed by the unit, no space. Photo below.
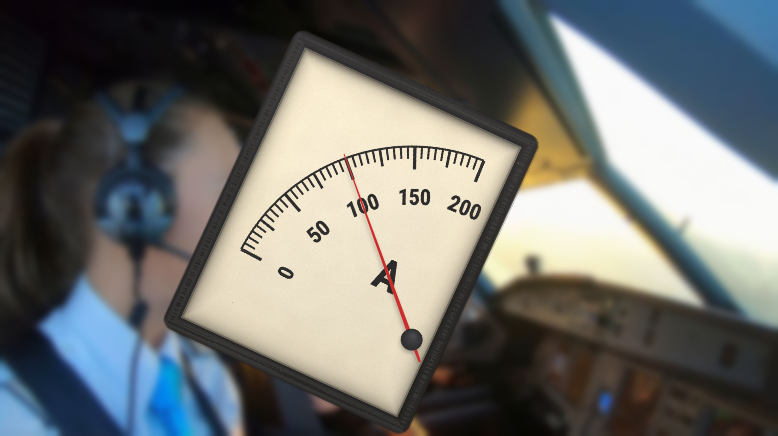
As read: 100A
